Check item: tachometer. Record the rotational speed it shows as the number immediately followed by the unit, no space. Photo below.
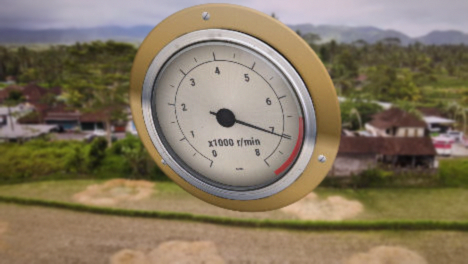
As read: 7000rpm
